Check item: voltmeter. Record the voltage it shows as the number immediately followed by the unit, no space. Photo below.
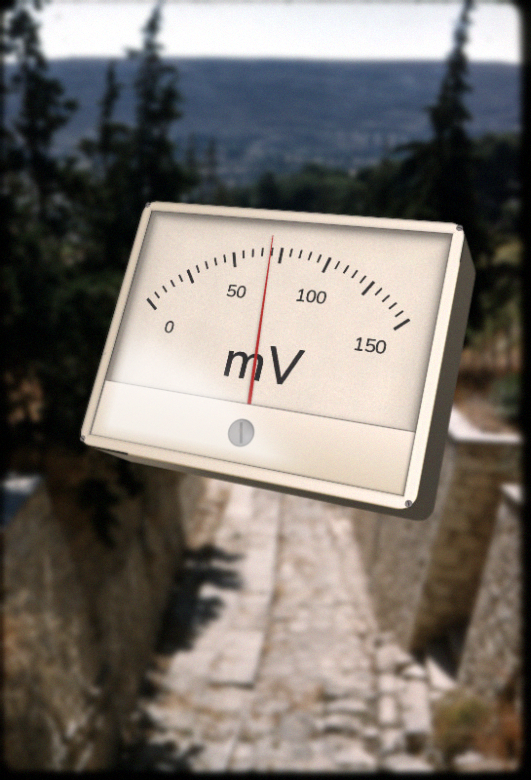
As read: 70mV
